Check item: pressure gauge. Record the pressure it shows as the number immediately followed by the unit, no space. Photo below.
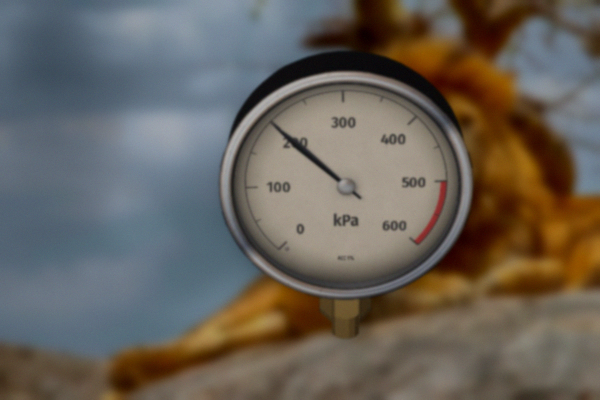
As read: 200kPa
